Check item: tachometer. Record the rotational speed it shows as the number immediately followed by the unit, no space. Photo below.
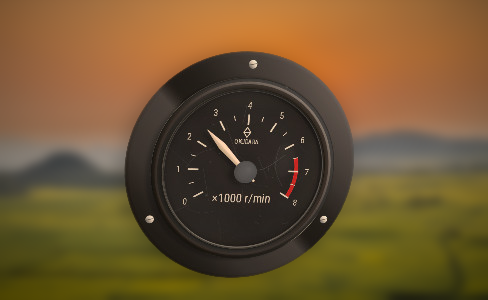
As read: 2500rpm
